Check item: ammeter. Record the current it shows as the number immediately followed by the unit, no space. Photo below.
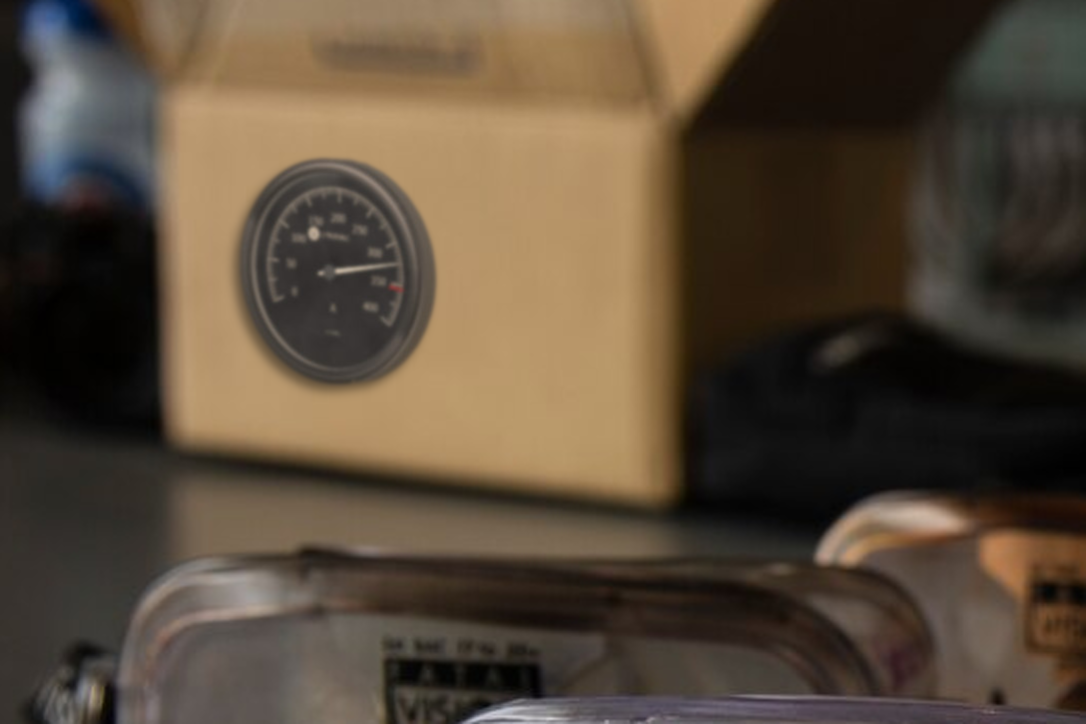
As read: 325A
